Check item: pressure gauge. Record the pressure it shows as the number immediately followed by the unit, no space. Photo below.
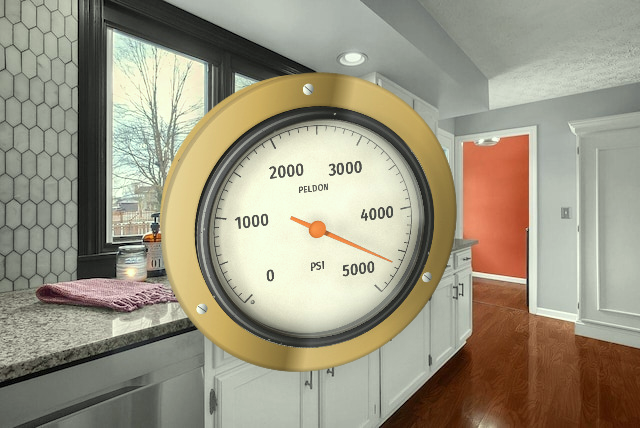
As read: 4650psi
